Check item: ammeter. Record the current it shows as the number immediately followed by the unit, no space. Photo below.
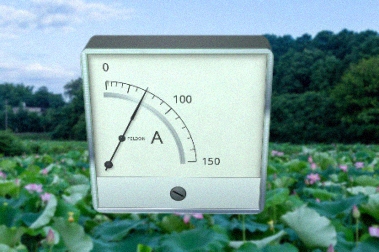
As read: 70A
